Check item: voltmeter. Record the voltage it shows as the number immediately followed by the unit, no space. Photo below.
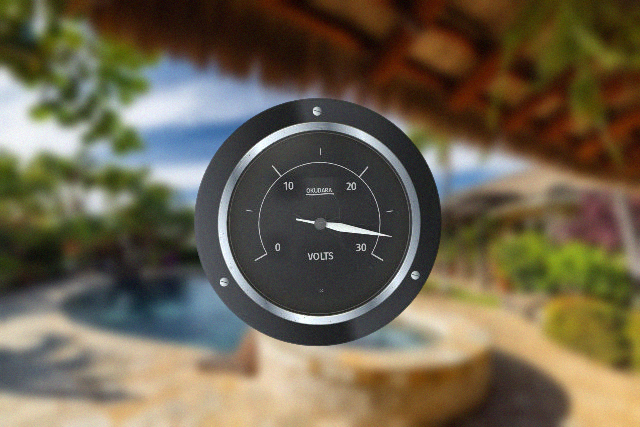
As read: 27.5V
